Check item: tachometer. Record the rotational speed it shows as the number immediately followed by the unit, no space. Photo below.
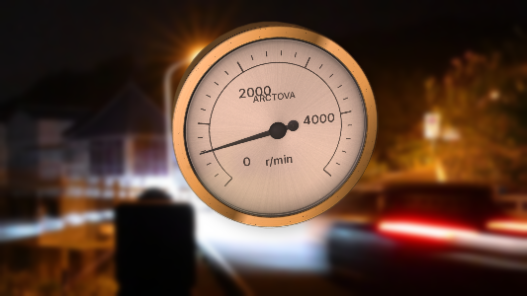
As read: 600rpm
